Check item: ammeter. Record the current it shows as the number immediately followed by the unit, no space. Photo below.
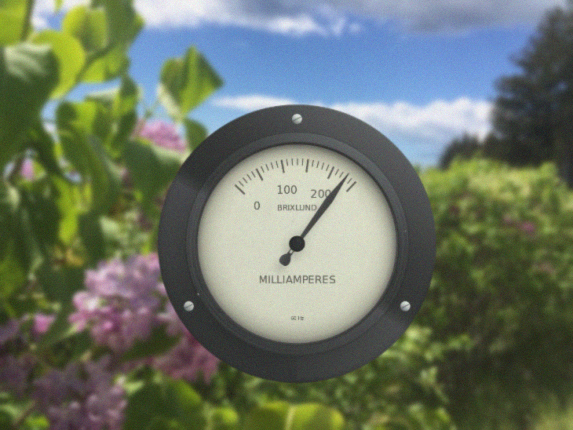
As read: 230mA
